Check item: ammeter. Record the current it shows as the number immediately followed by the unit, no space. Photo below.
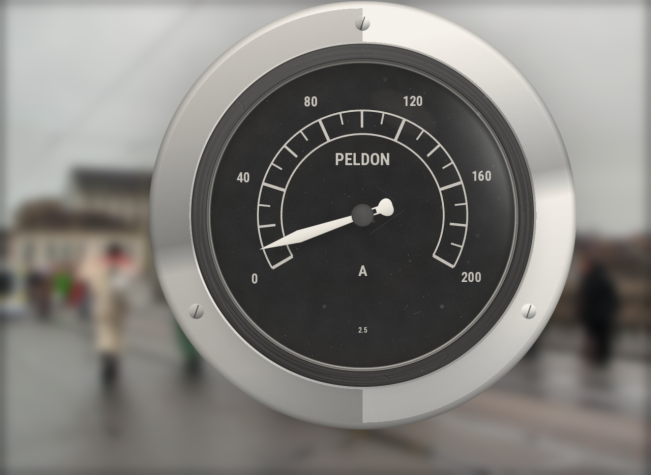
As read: 10A
